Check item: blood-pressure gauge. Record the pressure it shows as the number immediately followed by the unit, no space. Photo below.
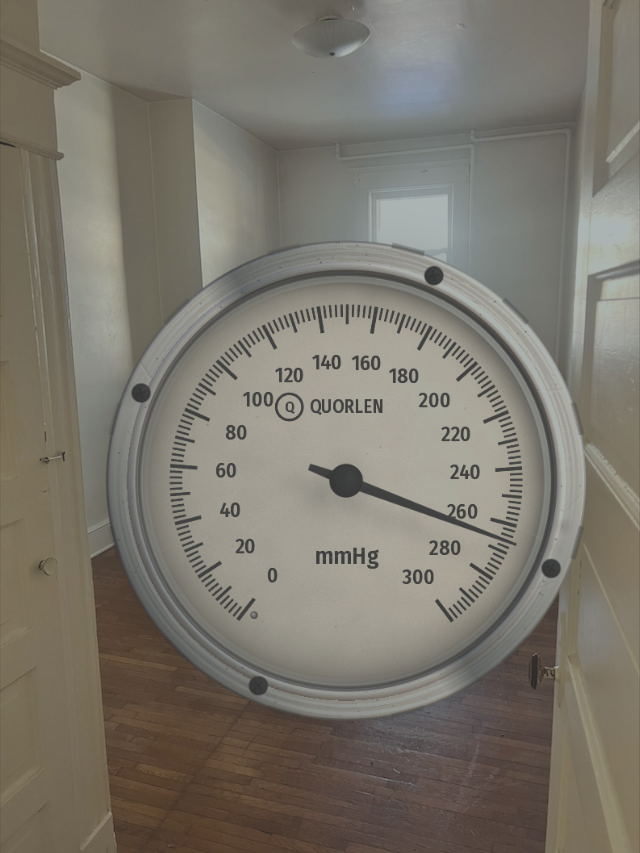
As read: 266mmHg
